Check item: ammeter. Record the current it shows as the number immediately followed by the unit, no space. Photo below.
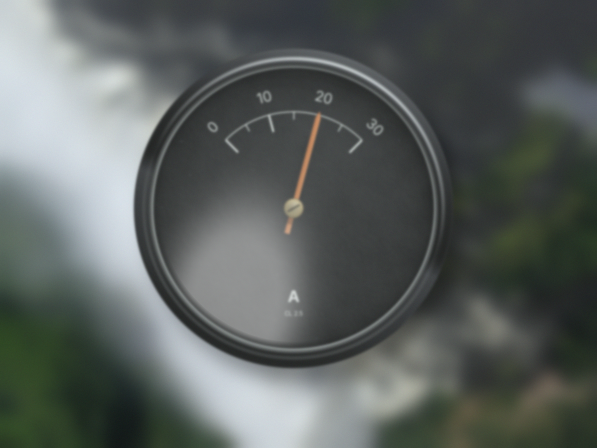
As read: 20A
